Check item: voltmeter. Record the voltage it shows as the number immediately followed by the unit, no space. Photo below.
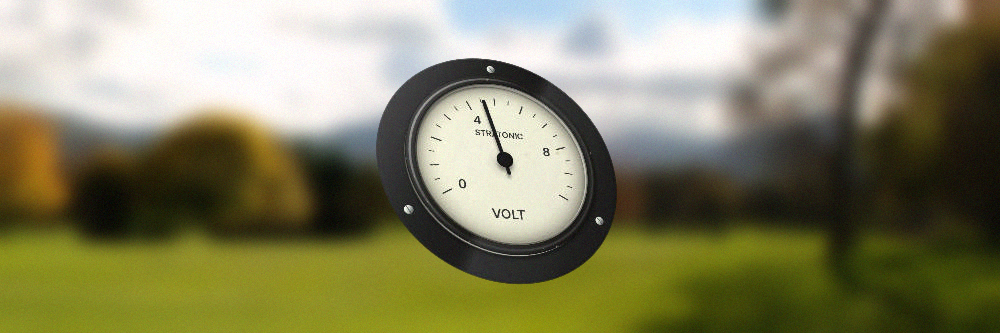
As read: 4.5V
